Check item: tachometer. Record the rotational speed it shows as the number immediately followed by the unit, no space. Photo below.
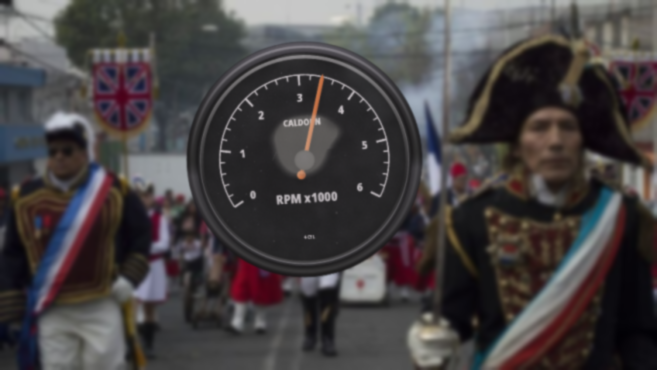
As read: 3400rpm
